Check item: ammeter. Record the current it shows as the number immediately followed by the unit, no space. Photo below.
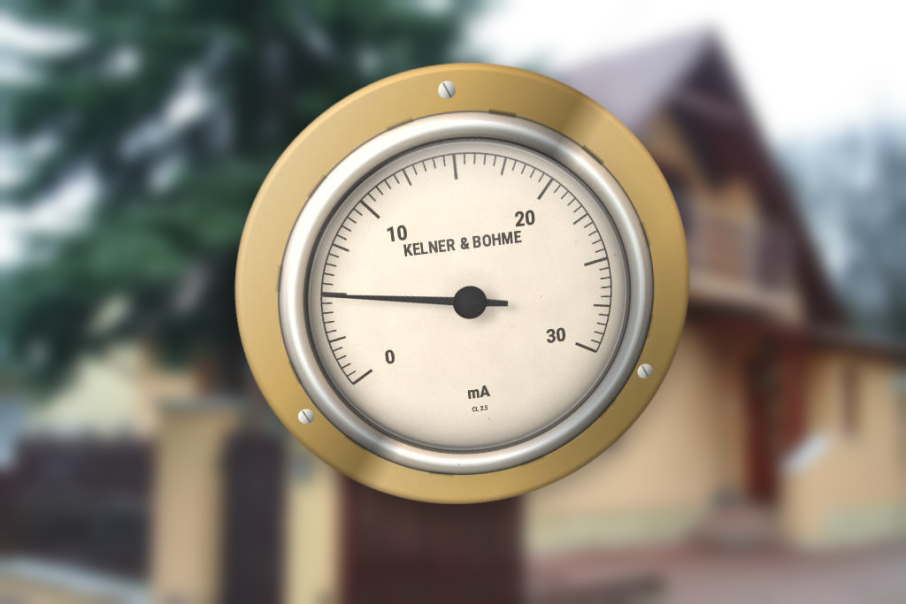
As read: 5mA
